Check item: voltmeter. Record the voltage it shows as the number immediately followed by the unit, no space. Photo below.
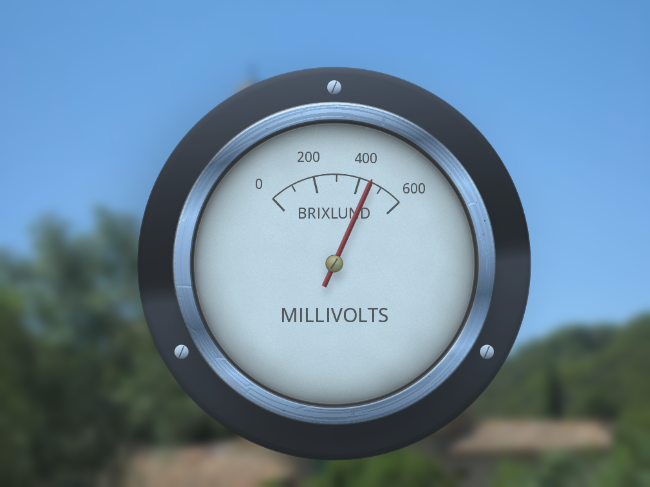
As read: 450mV
